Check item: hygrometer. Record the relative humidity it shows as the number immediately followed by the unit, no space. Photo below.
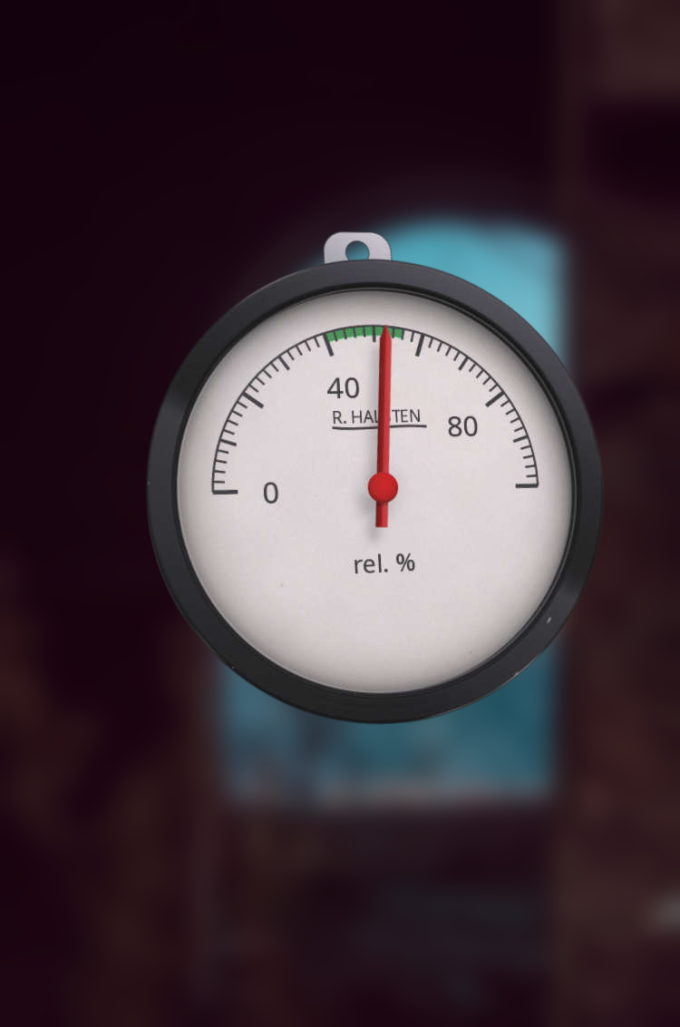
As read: 52%
